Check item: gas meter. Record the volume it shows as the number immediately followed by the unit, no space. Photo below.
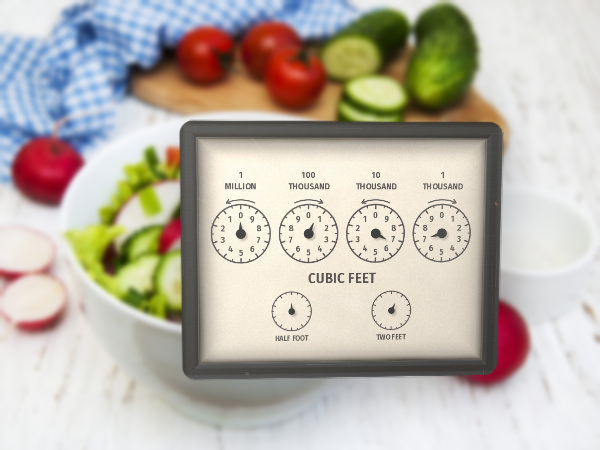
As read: 6700ft³
